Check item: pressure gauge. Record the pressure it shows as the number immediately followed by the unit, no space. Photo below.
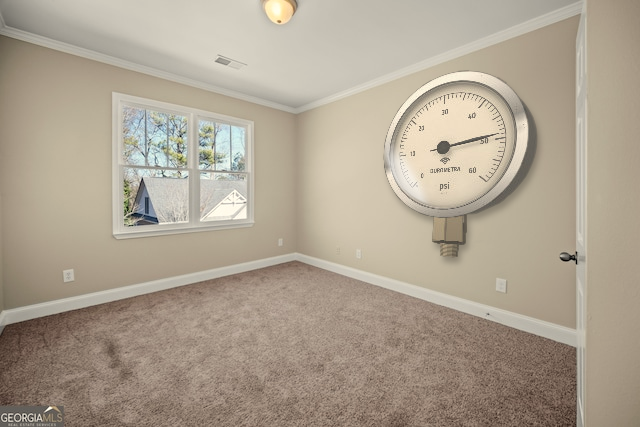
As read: 49psi
